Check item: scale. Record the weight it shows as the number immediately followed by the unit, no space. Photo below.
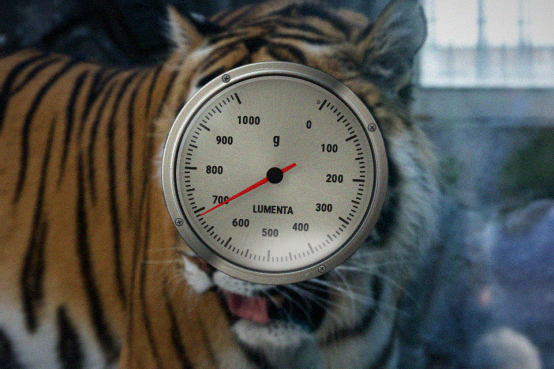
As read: 690g
